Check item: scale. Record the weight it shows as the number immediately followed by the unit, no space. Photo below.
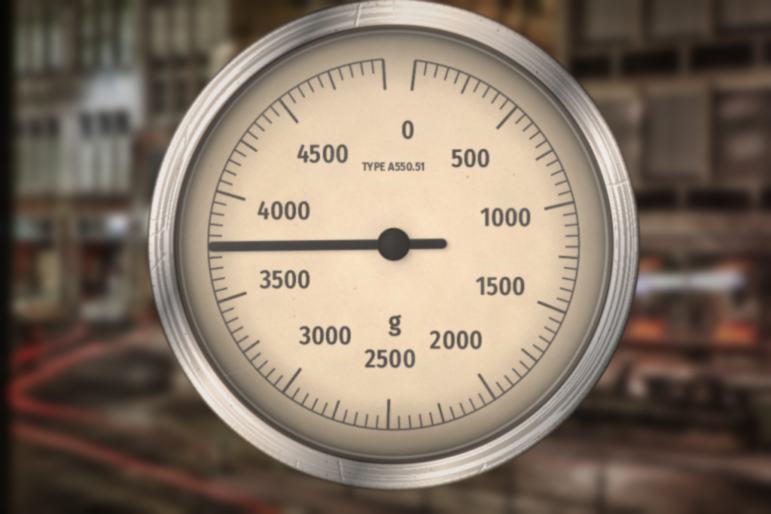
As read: 3750g
